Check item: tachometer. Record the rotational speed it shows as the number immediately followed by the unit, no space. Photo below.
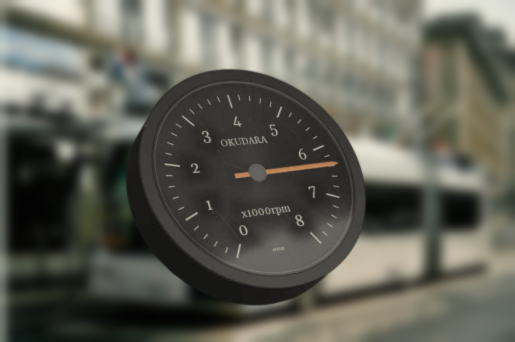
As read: 6400rpm
